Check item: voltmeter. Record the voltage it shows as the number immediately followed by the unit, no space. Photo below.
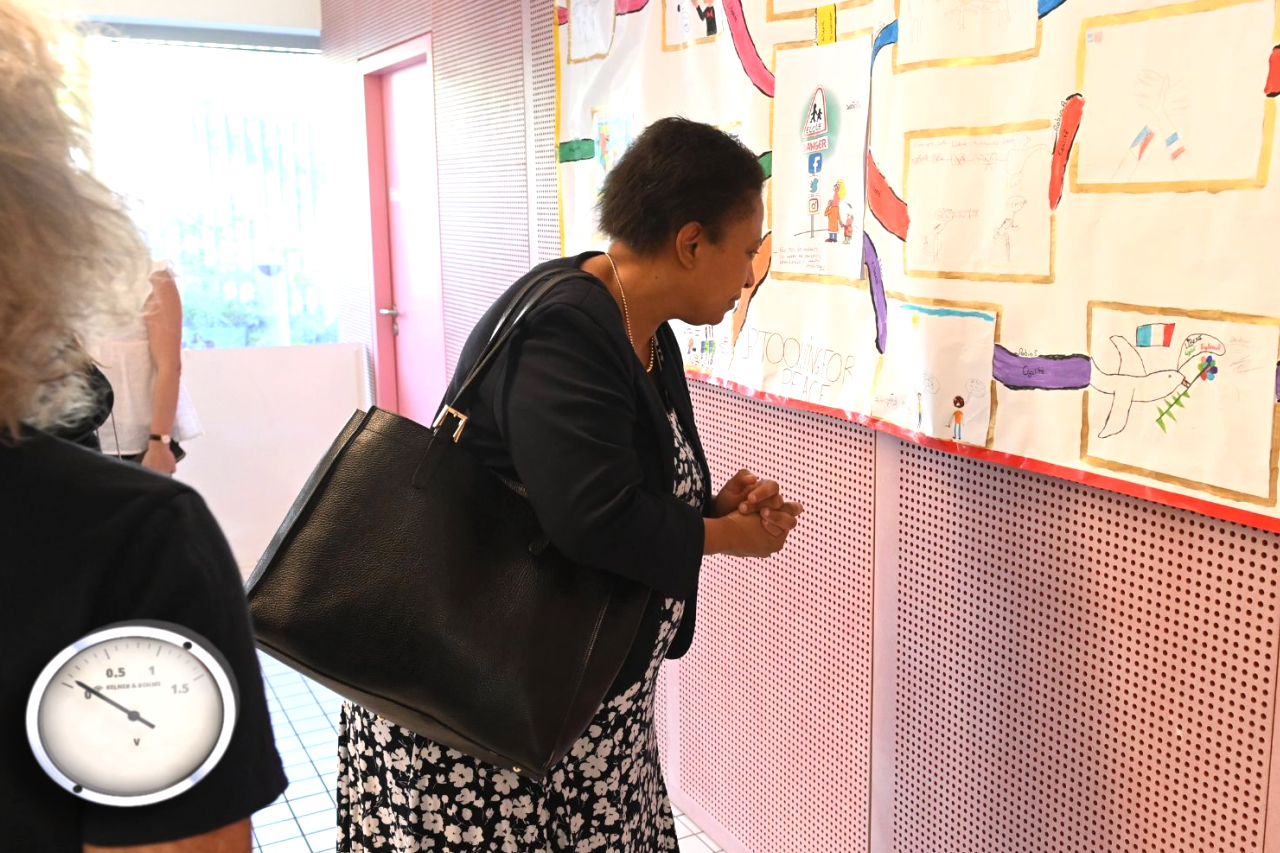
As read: 0.1V
